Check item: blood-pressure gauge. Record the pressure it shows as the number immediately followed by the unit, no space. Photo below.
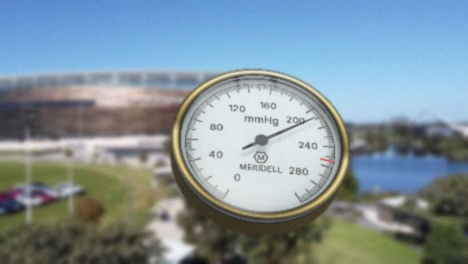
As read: 210mmHg
